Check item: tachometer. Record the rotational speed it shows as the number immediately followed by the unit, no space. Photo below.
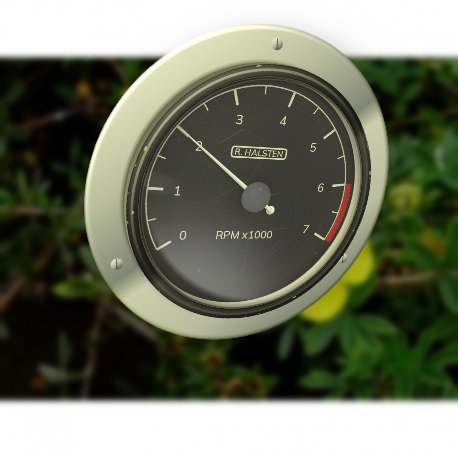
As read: 2000rpm
